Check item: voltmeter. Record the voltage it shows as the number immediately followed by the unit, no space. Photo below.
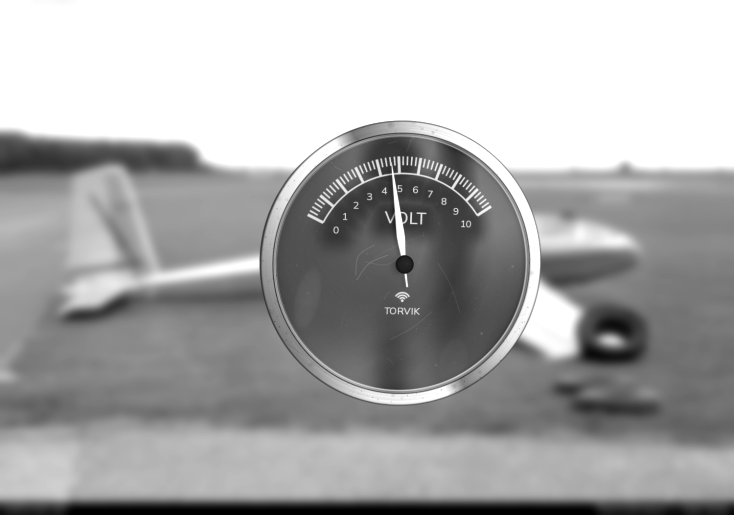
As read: 4.6V
